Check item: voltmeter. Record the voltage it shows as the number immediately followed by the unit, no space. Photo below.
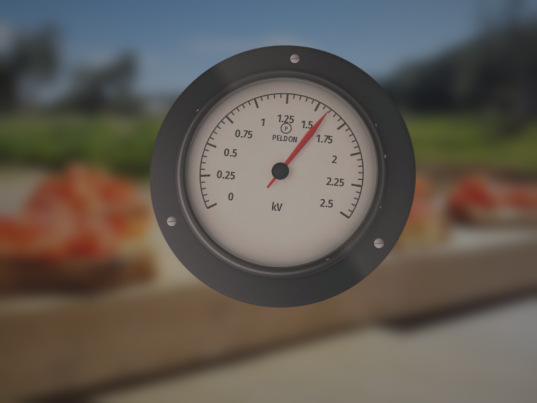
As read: 1.6kV
